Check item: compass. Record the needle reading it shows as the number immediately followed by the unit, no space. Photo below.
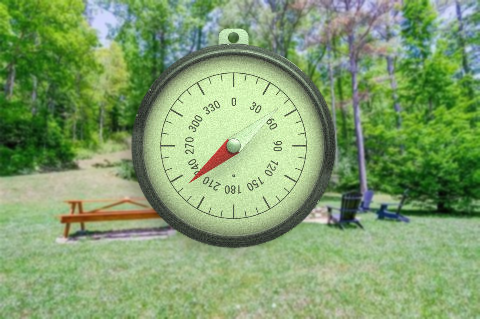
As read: 230°
